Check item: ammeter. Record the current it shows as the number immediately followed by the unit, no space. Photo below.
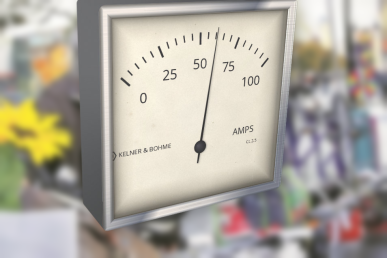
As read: 60A
